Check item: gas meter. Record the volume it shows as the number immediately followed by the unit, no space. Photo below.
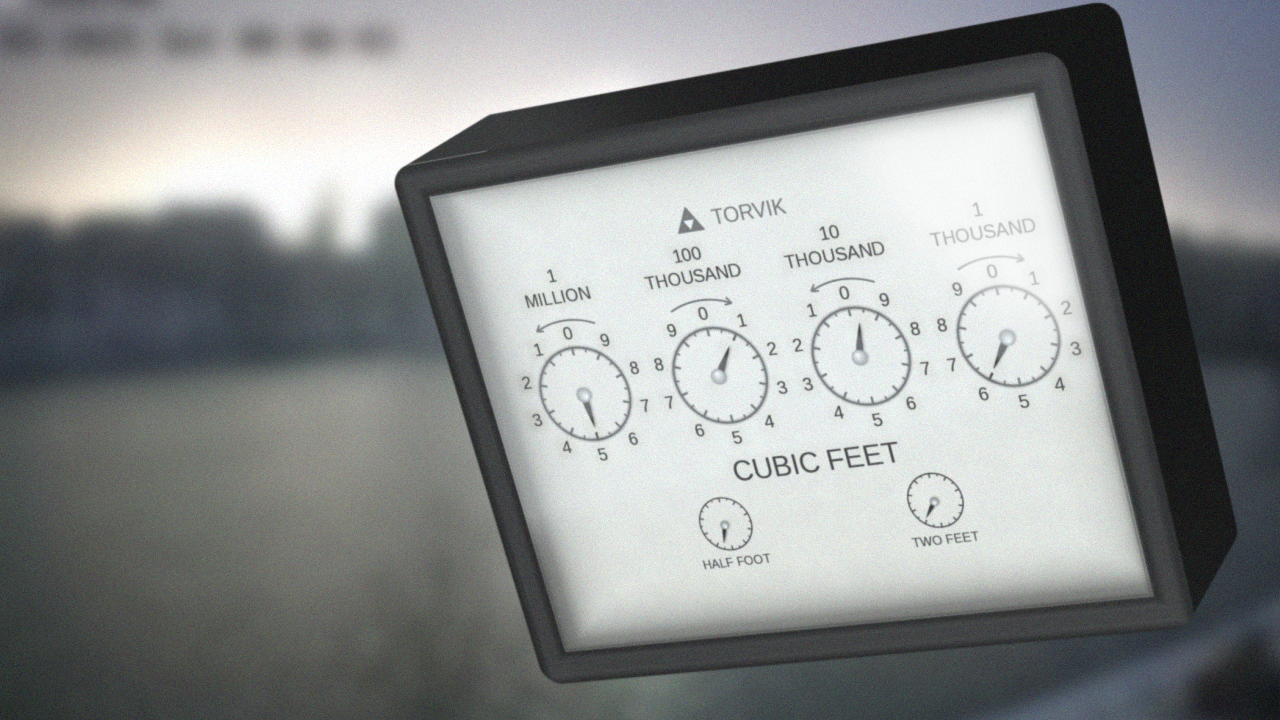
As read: 509600ft³
